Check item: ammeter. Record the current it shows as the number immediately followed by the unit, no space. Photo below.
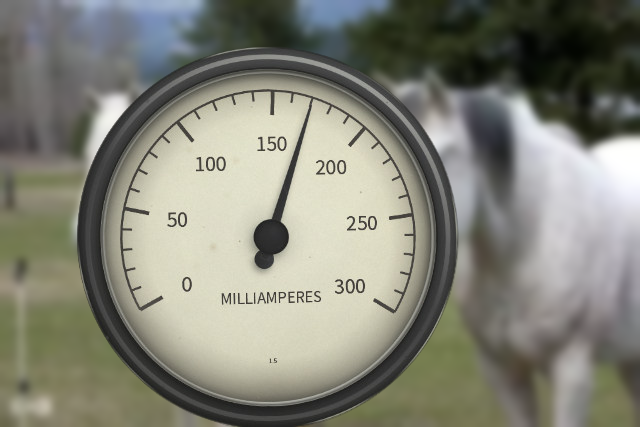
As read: 170mA
